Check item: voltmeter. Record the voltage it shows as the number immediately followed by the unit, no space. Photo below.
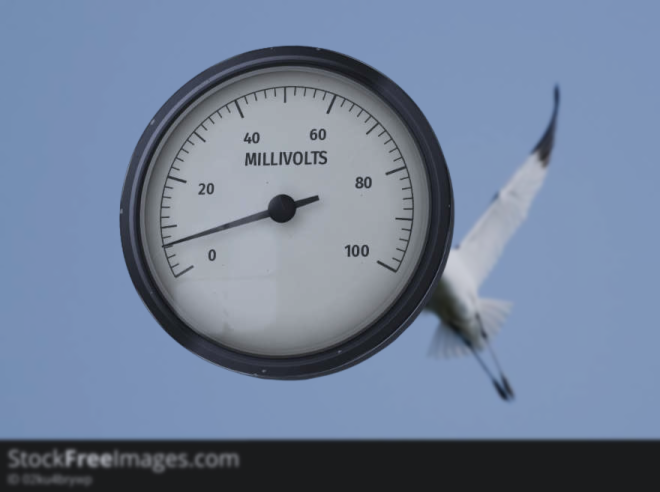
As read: 6mV
